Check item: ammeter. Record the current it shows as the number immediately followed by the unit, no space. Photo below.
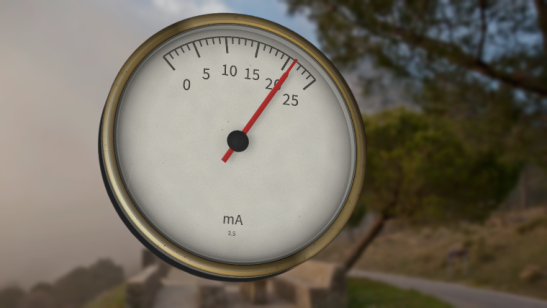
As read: 21mA
